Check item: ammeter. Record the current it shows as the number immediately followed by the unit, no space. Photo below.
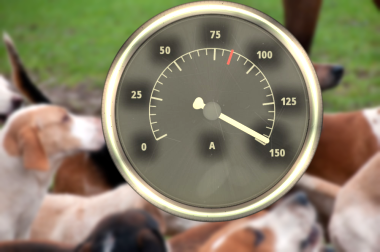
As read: 147.5A
